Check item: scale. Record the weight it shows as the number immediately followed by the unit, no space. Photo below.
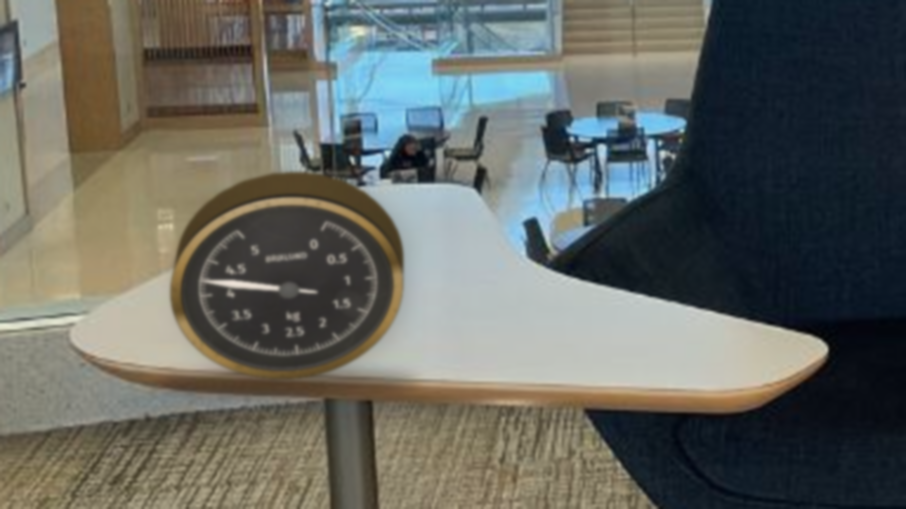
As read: 4.25kg
